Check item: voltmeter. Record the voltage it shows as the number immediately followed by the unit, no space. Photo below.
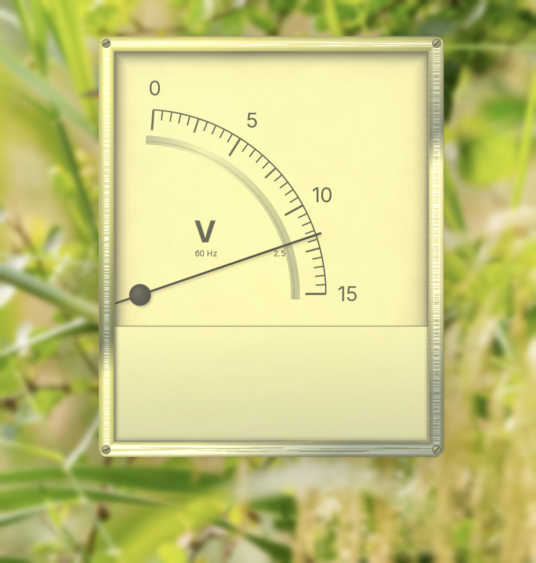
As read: 11.75V
